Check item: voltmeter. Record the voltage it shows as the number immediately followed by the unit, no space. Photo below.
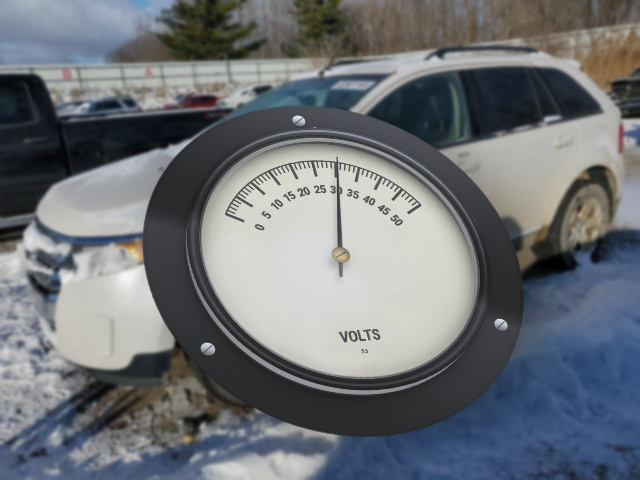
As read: 30V
